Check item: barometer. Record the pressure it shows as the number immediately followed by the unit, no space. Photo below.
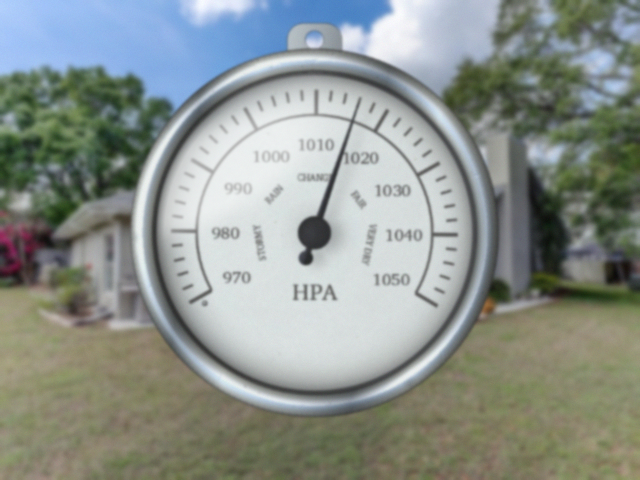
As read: 1016hPa
